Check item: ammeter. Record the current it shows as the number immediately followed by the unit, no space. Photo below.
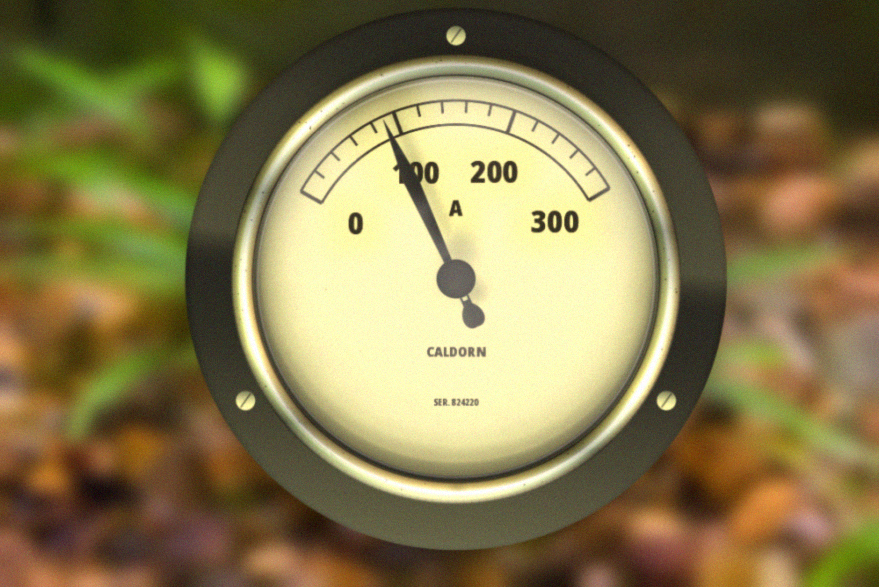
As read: 90A
